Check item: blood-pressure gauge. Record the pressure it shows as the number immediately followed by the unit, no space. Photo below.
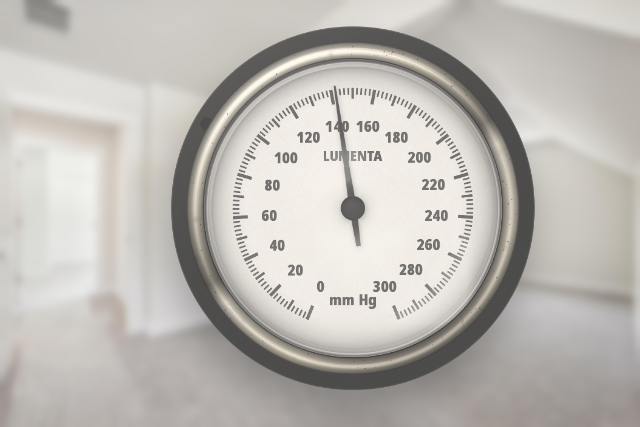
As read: 142mmHg
